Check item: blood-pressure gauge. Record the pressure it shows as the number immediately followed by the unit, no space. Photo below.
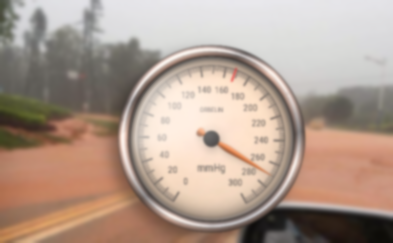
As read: 270mmHg
